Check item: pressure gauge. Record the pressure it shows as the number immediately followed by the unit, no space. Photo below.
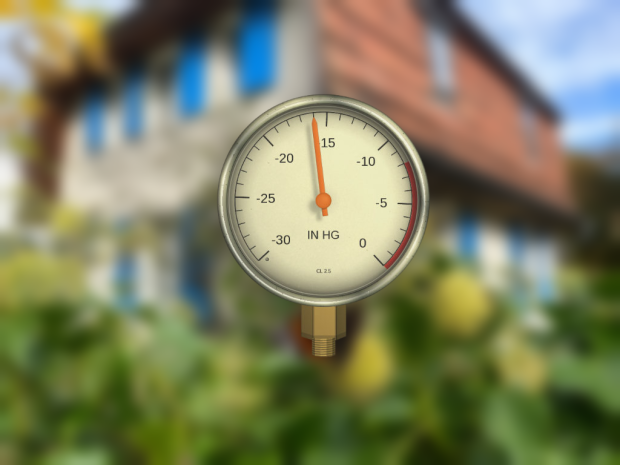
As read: -16inHg
